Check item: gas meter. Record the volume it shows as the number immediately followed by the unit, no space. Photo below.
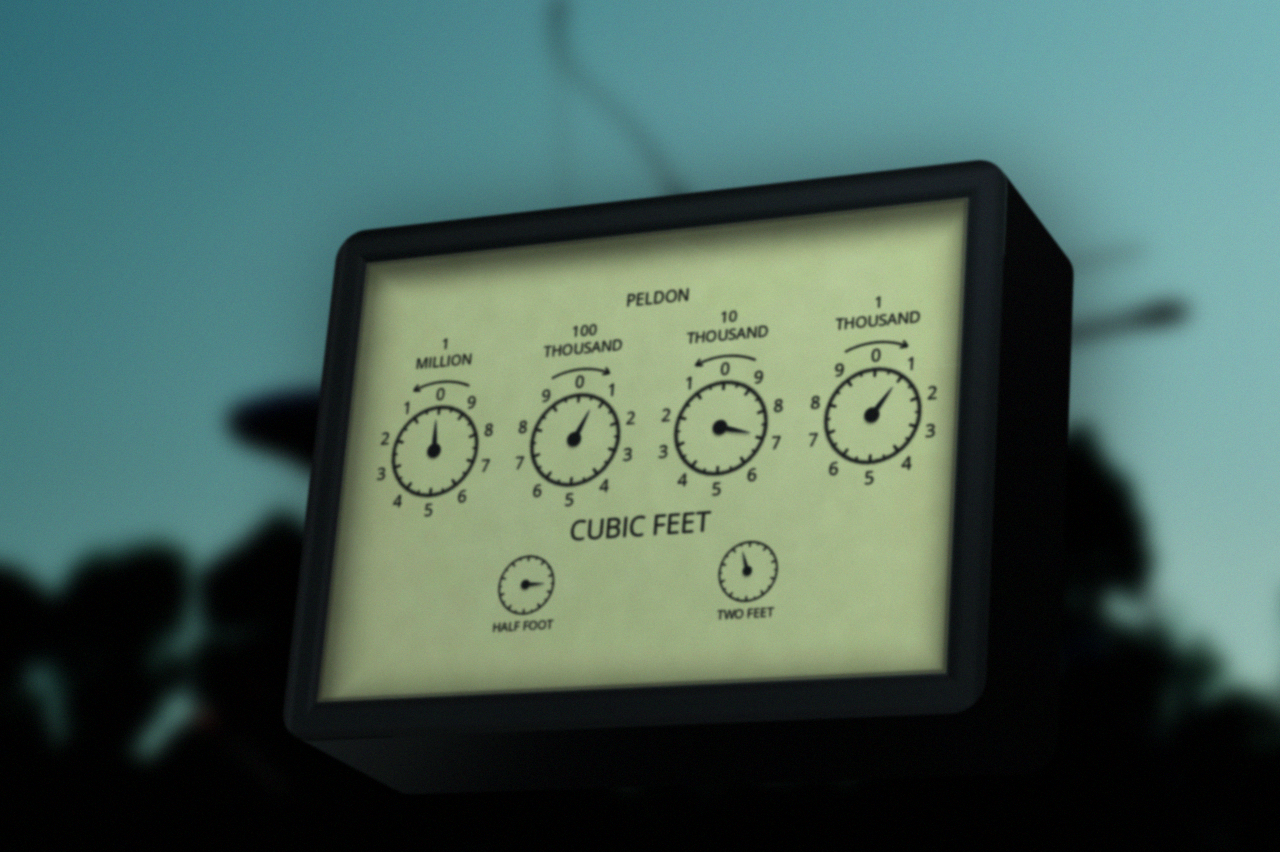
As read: 7100ft³
